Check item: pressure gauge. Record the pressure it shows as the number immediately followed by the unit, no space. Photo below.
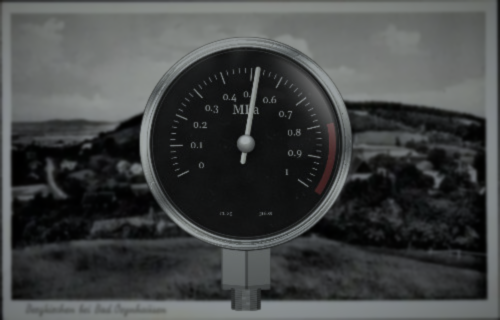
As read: 0.52MPa
